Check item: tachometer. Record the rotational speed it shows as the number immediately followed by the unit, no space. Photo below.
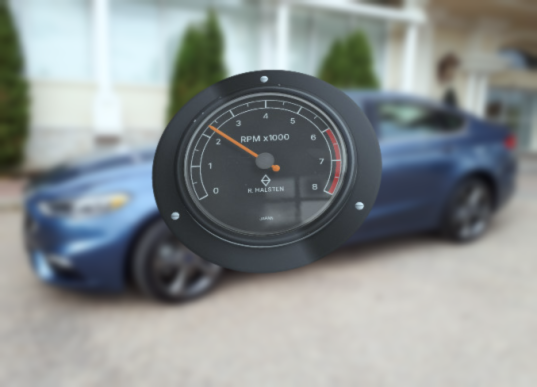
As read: 2250rpm
